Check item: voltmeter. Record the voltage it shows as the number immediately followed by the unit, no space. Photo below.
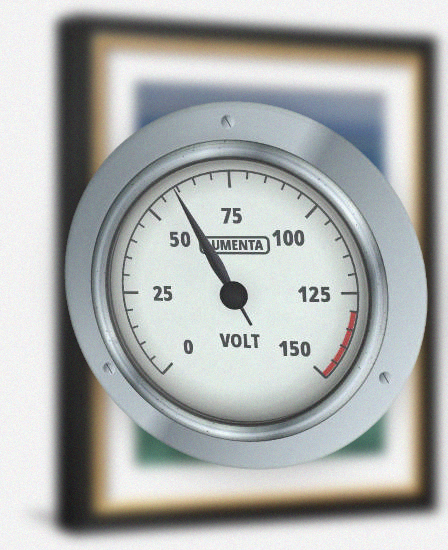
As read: 60V
